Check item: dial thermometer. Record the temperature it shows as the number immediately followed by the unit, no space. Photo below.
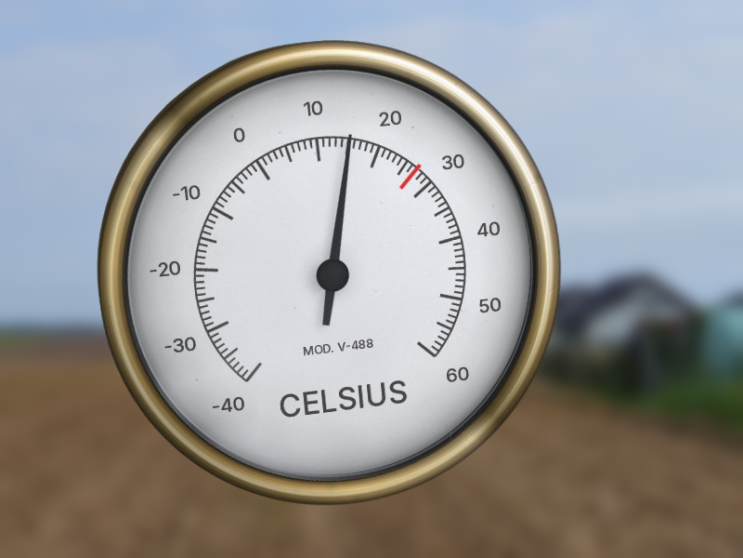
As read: 15°C
